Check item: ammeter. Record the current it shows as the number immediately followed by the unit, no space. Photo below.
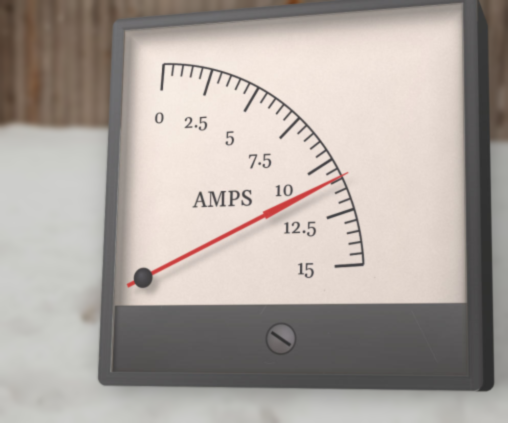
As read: 11A
